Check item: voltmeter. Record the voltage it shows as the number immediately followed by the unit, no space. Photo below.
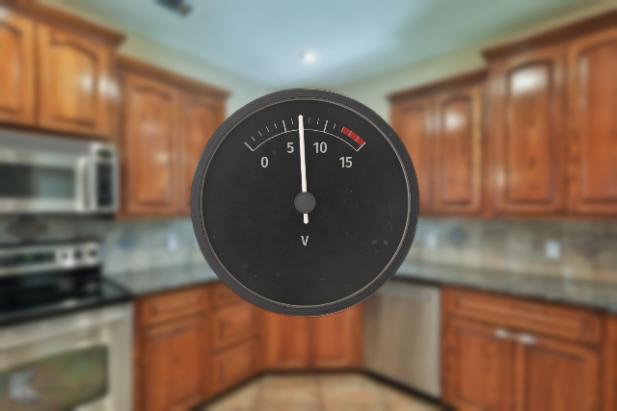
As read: 7V
